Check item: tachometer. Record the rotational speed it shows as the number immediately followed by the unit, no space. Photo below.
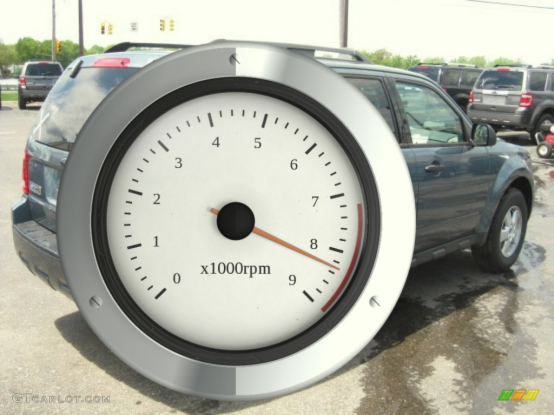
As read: 8300rpm
